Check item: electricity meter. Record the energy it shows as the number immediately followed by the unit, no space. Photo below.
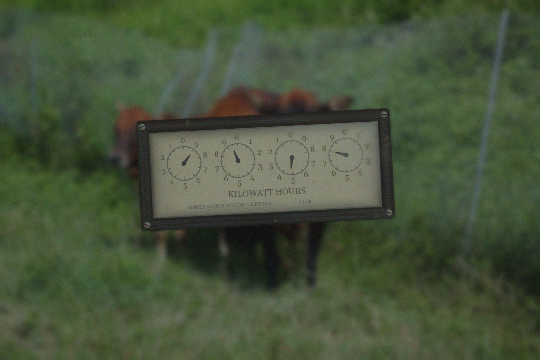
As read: 8948kWh
